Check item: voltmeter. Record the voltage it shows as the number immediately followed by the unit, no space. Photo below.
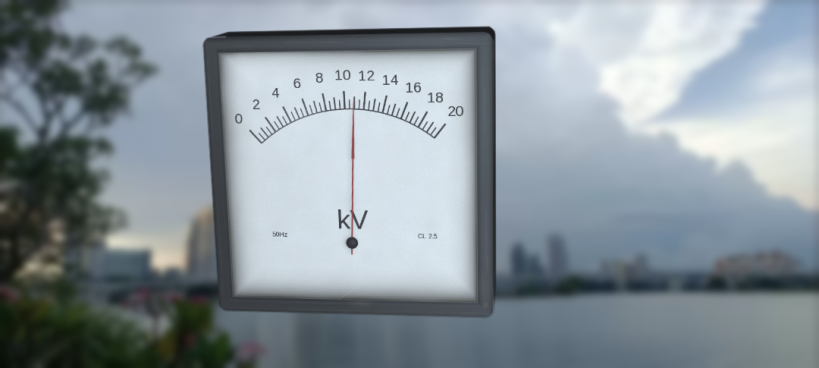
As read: 11kV
